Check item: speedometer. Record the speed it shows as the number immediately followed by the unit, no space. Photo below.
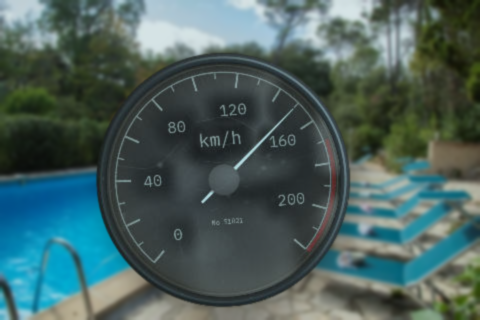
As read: 150km/h
